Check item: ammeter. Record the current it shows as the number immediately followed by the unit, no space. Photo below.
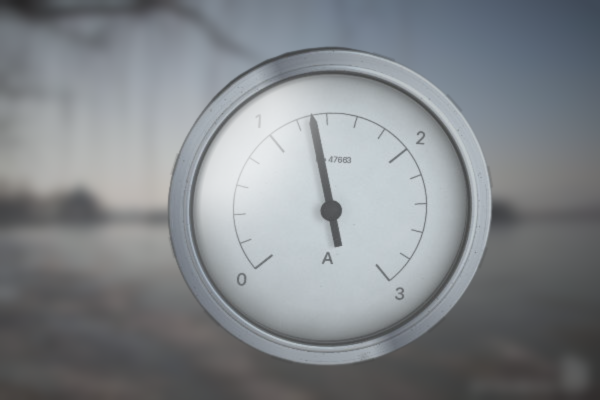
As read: 1.3A
